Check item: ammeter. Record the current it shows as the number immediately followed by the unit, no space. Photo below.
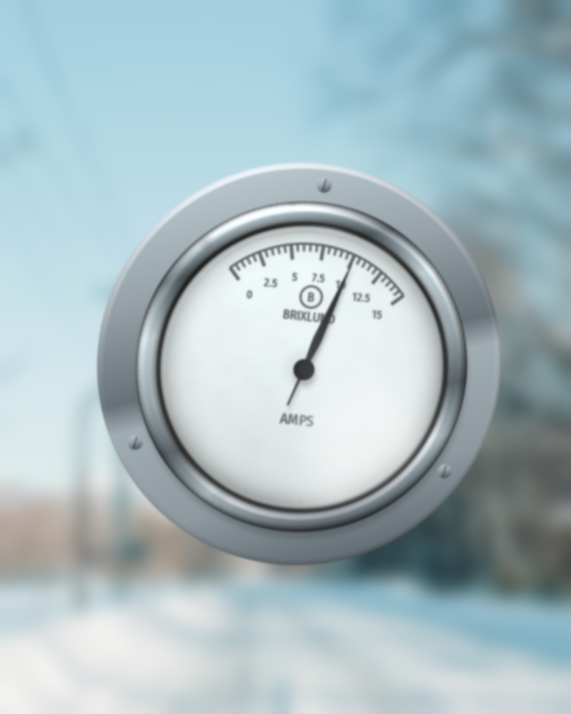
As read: 10A
